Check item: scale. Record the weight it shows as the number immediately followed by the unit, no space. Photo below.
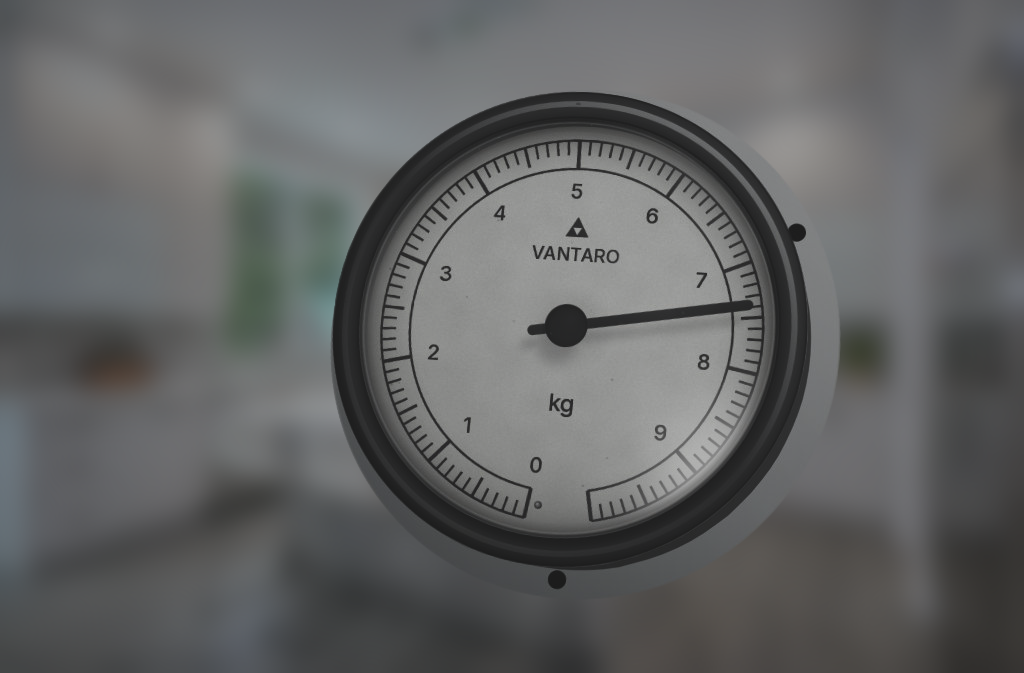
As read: 7.4kg
